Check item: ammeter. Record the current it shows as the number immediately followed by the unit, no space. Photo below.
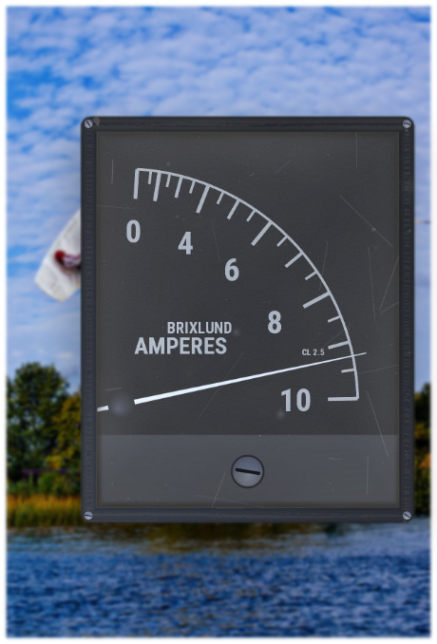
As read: 9.25A
